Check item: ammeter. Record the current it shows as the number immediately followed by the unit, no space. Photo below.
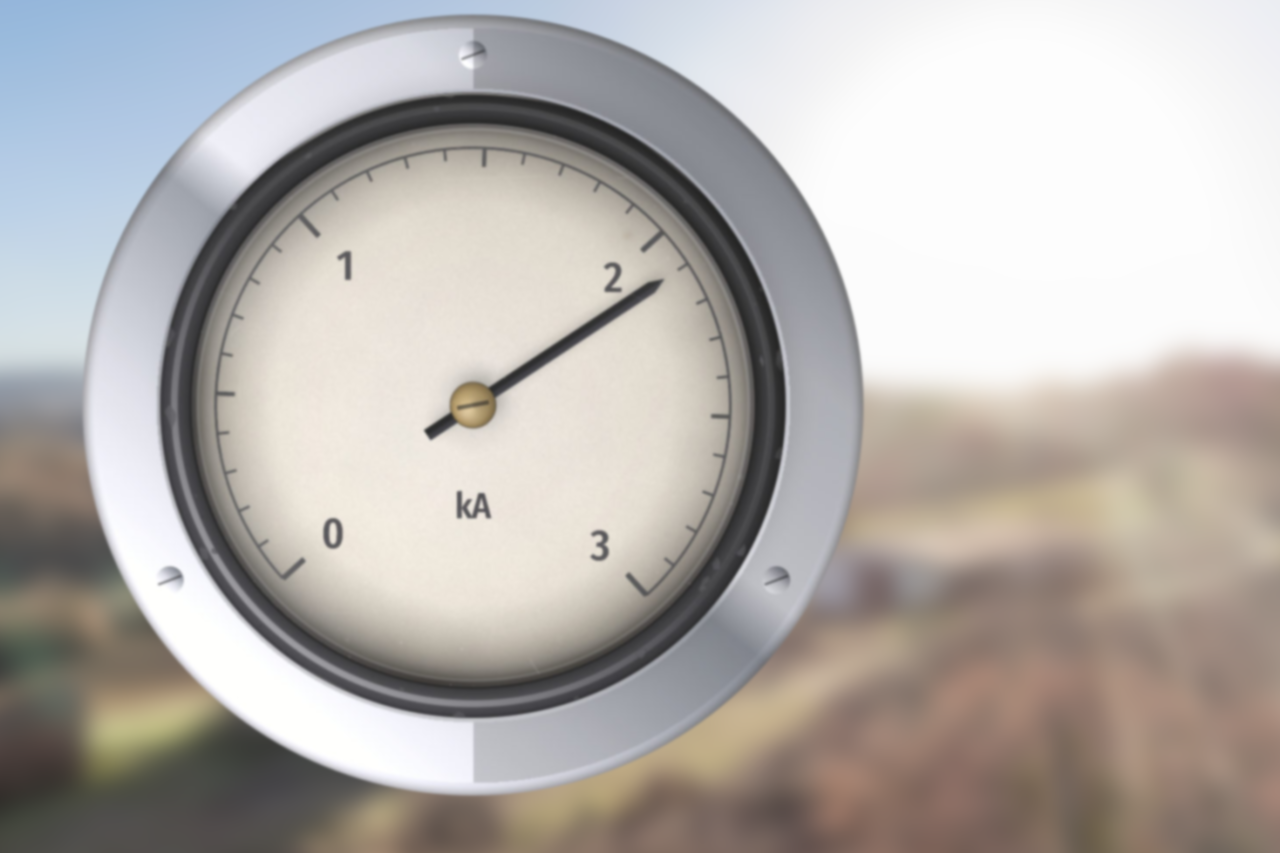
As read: 2.1kA
